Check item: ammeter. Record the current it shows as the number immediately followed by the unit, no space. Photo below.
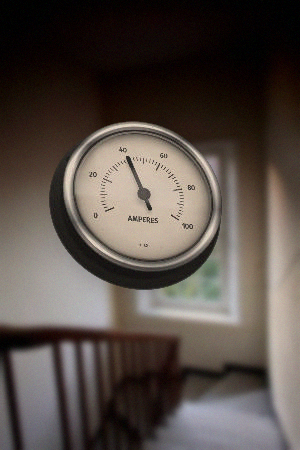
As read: 40A
